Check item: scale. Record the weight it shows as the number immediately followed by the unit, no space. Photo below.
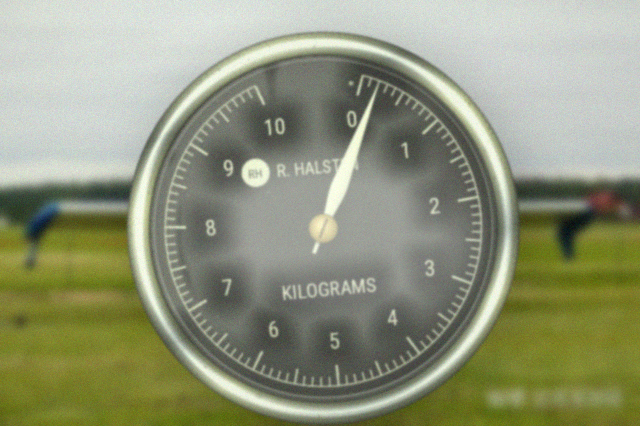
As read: 0.2kg
